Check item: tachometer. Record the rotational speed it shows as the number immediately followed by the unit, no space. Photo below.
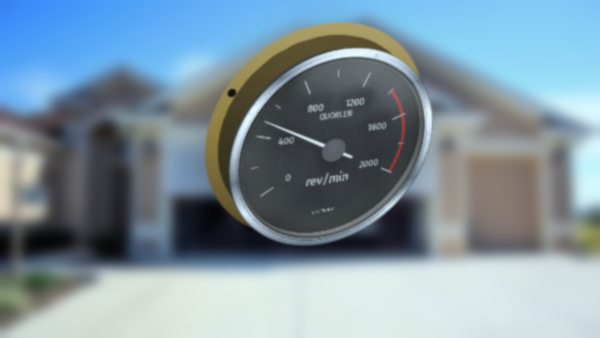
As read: 500rpm
